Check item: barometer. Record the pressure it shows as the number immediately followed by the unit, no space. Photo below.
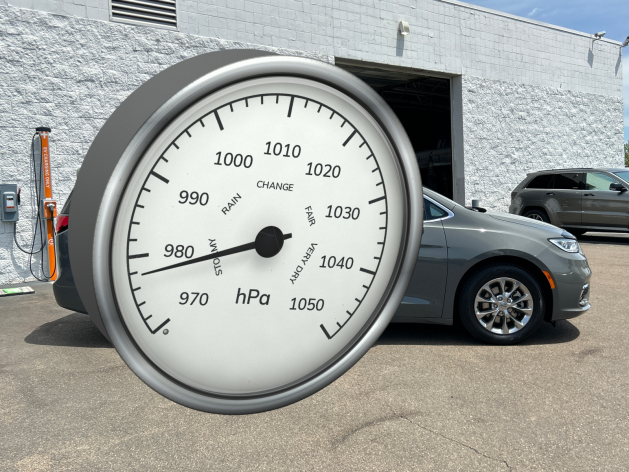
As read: 978hPa
